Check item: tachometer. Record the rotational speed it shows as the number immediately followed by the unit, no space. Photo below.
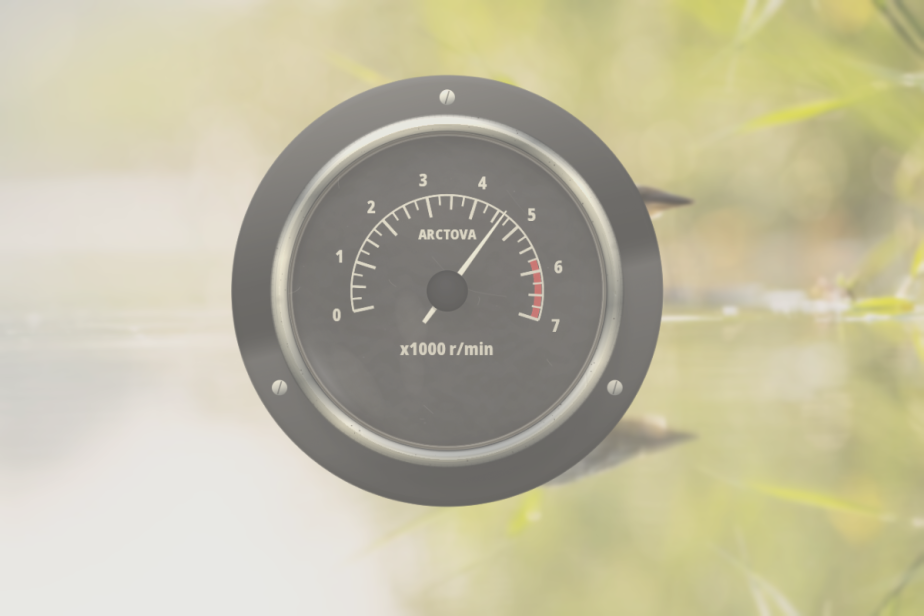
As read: 4625rpm
